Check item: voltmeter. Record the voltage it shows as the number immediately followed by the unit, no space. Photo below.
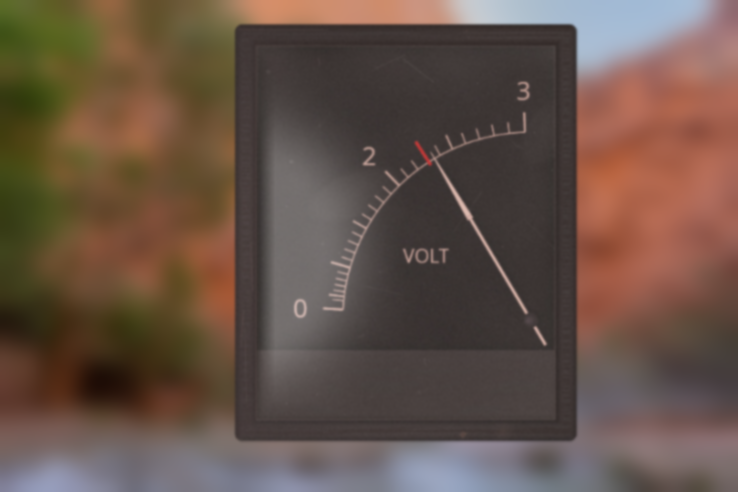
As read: 2.35V
